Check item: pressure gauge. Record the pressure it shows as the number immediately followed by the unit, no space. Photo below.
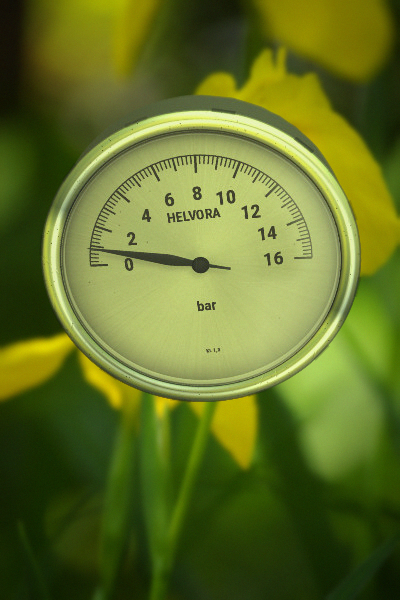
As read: 1bar
